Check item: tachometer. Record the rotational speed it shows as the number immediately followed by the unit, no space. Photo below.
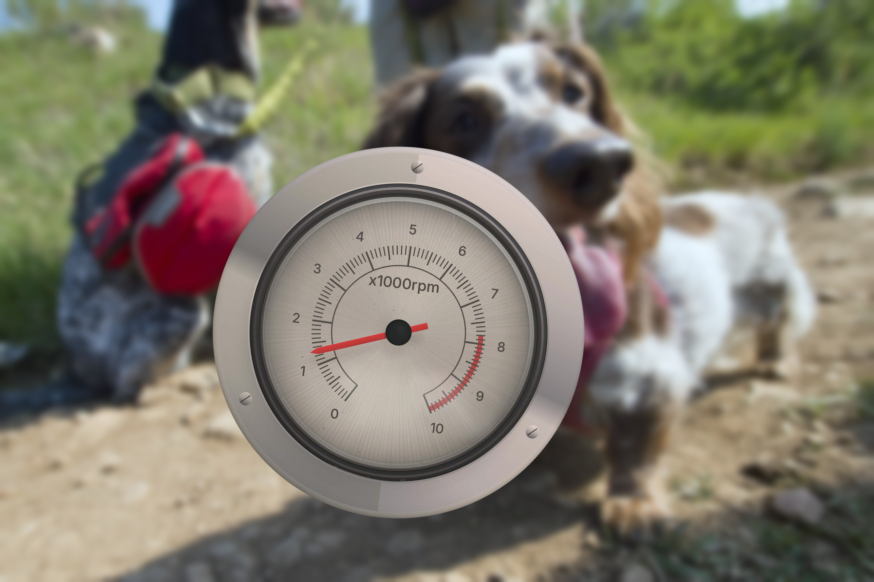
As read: 1300rpm
